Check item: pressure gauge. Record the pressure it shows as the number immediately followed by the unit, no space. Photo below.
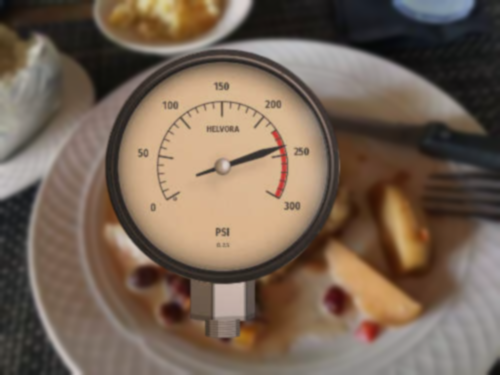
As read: 240psi
